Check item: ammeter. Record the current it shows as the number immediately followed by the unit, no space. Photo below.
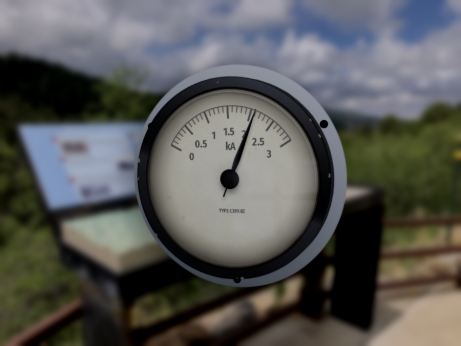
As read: 2.1kA
